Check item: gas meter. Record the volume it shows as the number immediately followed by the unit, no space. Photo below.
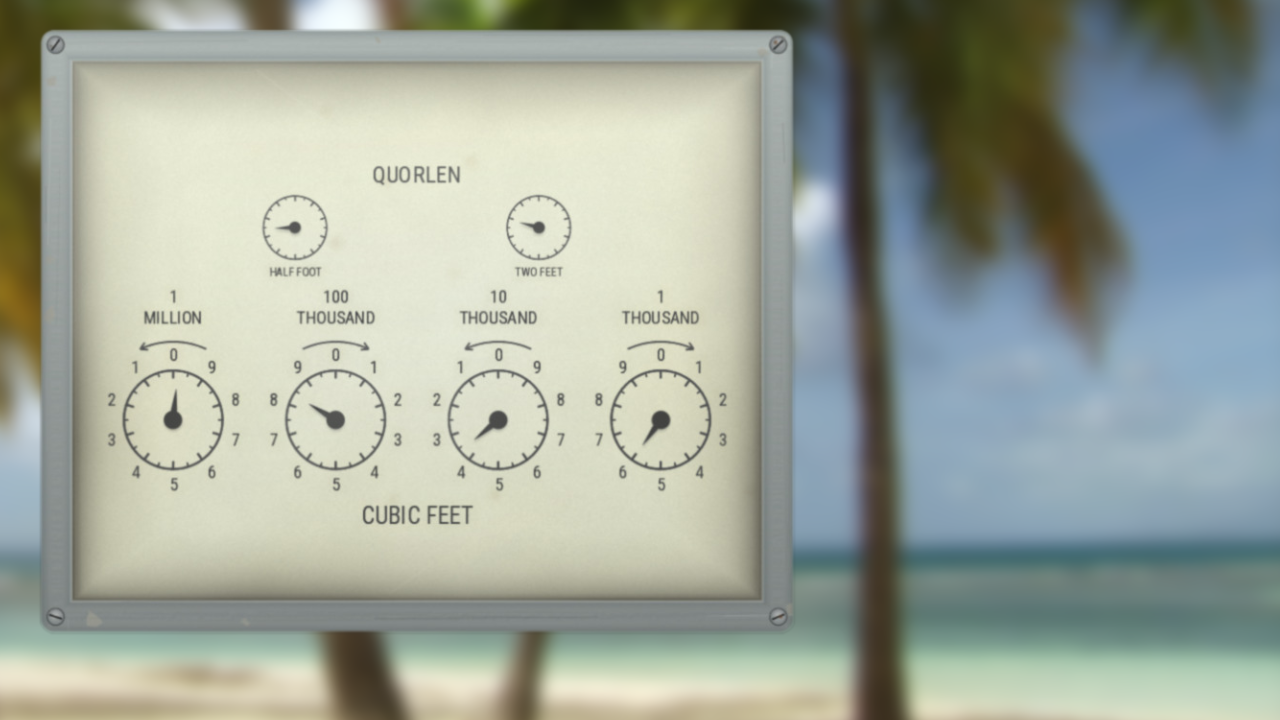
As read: 983600ft³
